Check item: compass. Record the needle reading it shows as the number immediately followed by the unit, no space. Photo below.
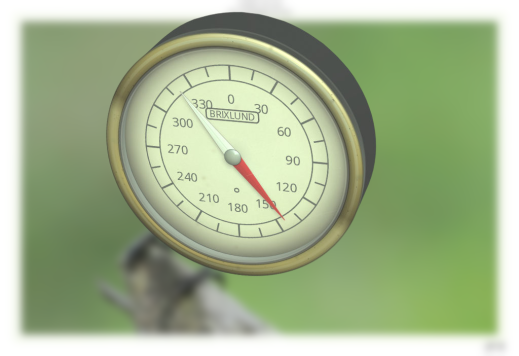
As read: 142.5°
